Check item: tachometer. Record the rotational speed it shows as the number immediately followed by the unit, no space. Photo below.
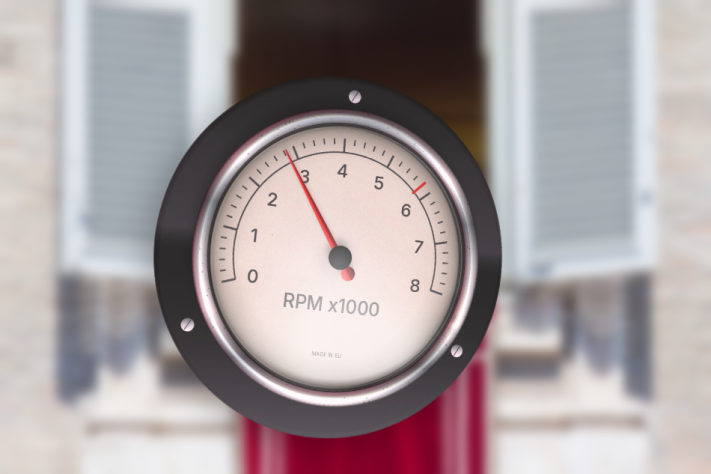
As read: 2800rpm
